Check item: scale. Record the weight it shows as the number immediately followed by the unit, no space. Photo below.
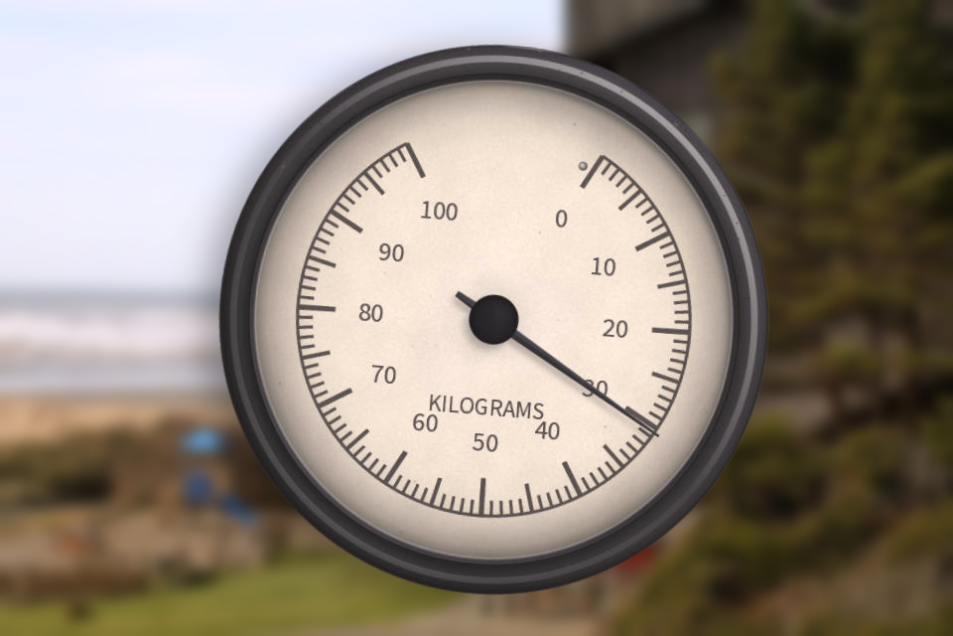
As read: 30.5kg
